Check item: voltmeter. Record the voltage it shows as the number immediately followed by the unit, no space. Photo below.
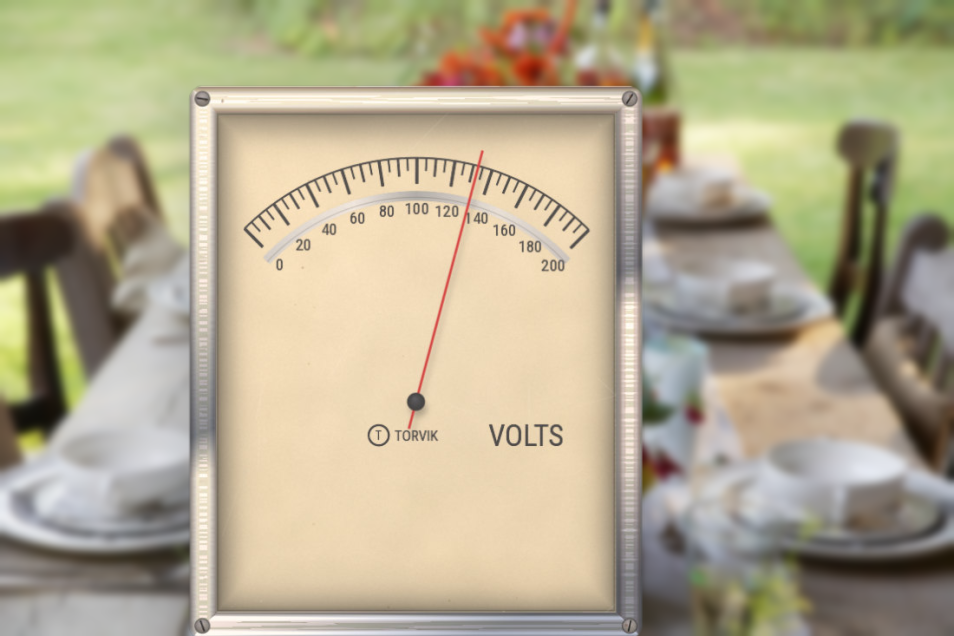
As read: 132.5V
